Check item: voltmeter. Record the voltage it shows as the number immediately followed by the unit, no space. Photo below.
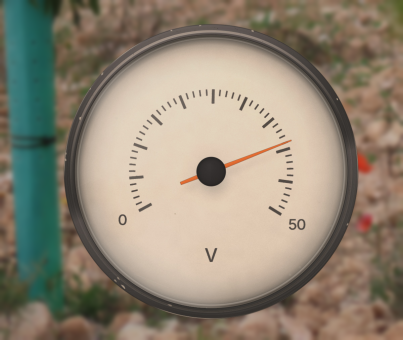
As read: 39V
